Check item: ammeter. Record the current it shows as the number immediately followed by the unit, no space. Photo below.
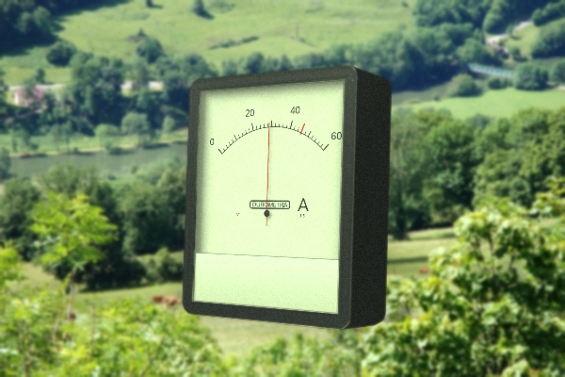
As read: 30A
